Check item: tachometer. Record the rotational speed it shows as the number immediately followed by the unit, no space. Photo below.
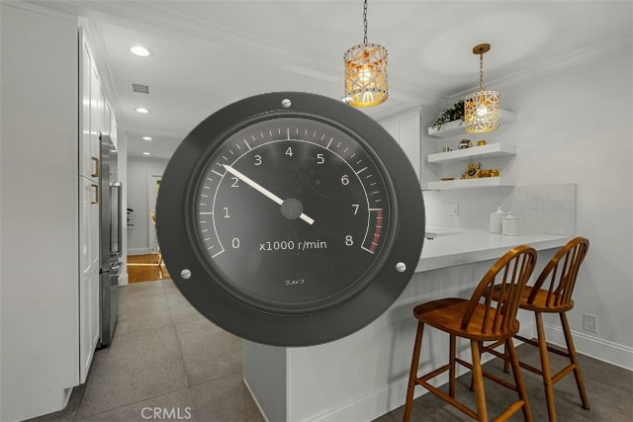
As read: 2200rpm
